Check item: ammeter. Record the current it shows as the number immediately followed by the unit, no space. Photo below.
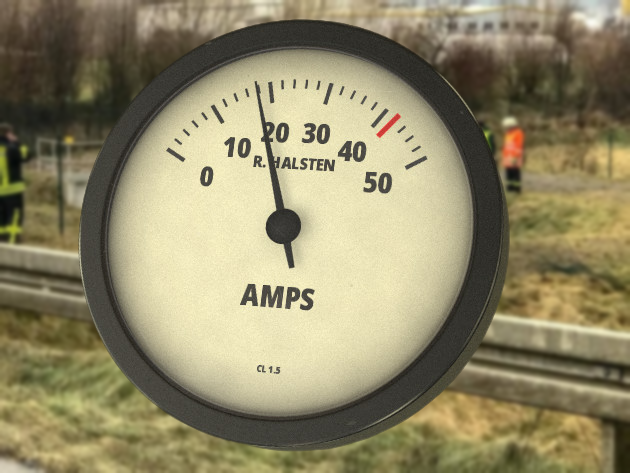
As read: 18A
